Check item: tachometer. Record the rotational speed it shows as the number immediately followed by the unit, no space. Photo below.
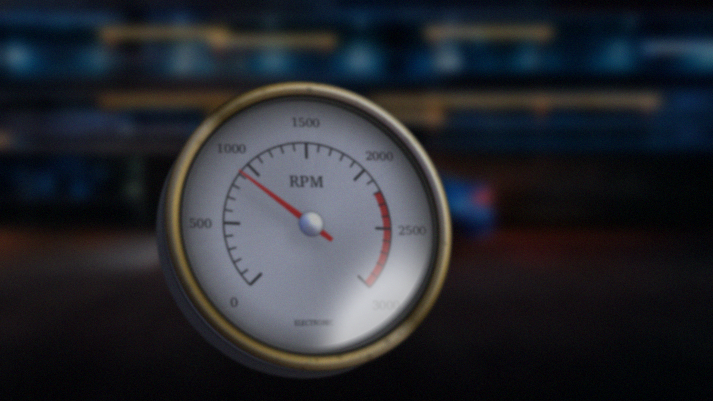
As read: 900rpm
